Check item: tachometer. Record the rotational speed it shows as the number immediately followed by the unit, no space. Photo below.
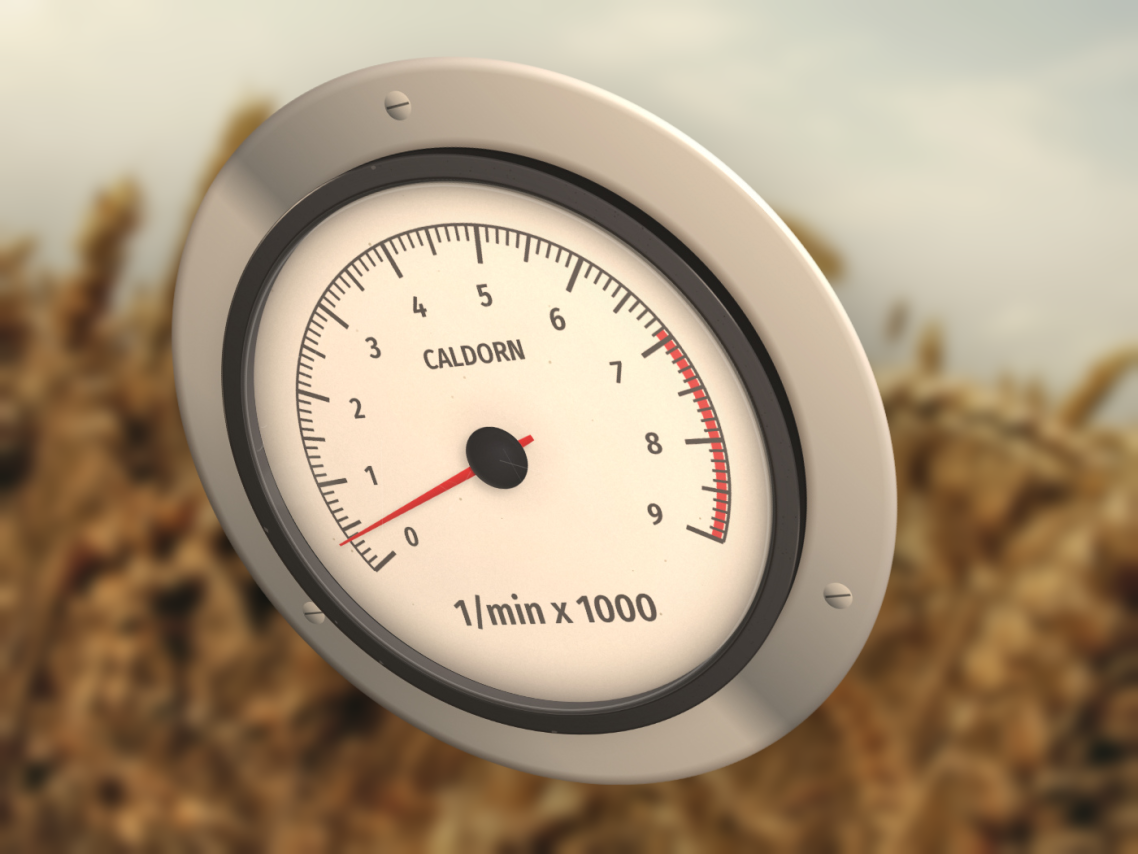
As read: 400rpm
